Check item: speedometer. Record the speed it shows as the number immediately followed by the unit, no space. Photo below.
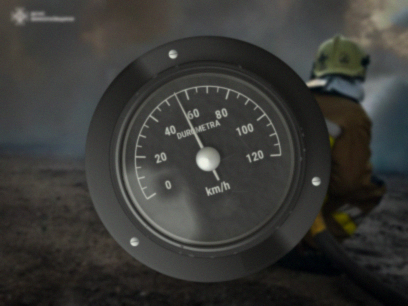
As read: 55km/h
